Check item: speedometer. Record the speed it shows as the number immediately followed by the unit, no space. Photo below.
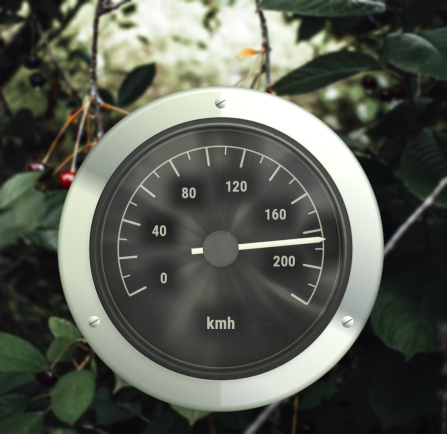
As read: 185km/h
